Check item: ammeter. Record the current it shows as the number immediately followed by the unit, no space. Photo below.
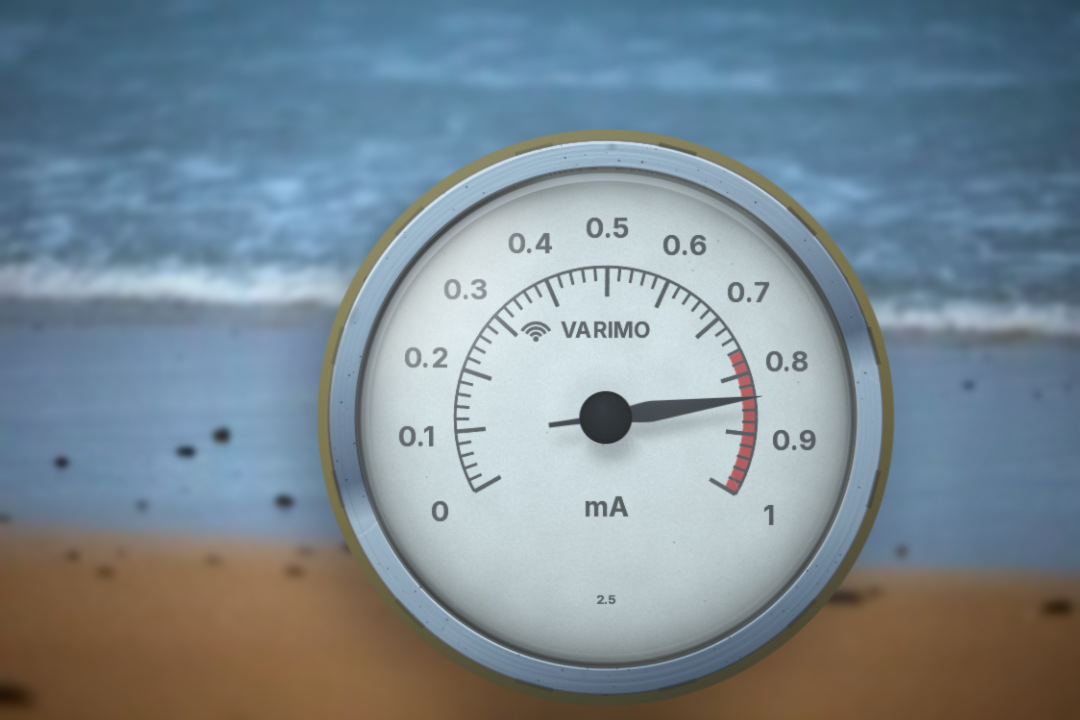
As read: 0.84mA
